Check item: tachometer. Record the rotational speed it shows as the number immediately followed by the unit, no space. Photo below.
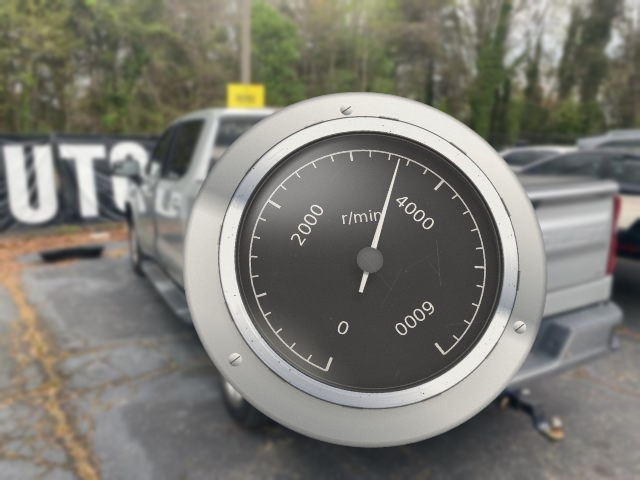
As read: 3500rpm
